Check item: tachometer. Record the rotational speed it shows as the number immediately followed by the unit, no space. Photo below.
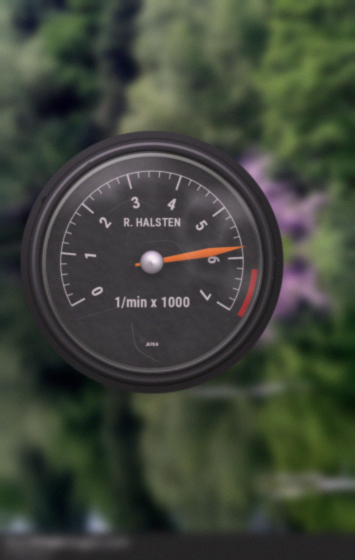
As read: 5800rpm
